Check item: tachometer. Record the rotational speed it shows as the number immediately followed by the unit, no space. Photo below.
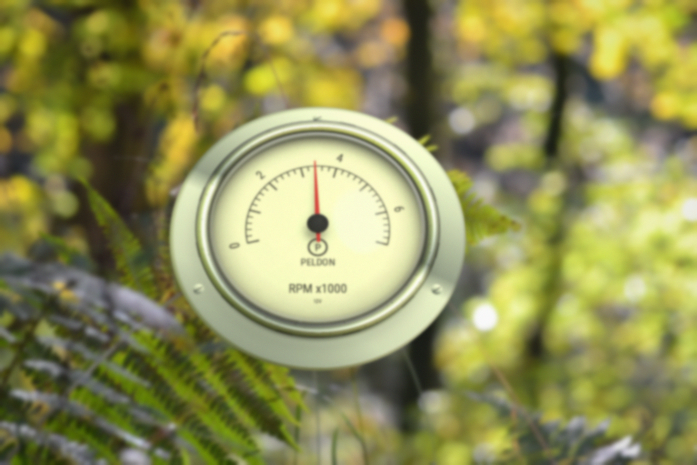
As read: 3400rpm
